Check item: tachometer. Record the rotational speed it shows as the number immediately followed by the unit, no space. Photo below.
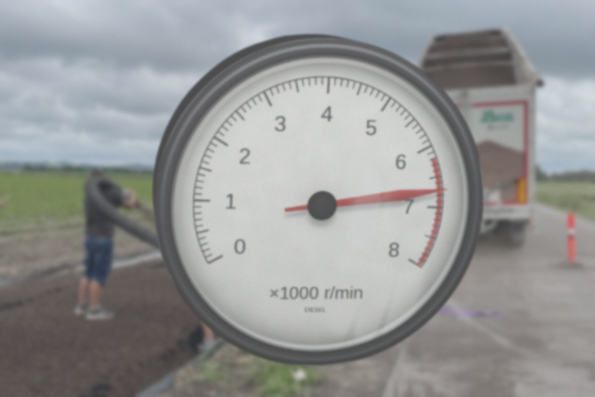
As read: 6700rpm
